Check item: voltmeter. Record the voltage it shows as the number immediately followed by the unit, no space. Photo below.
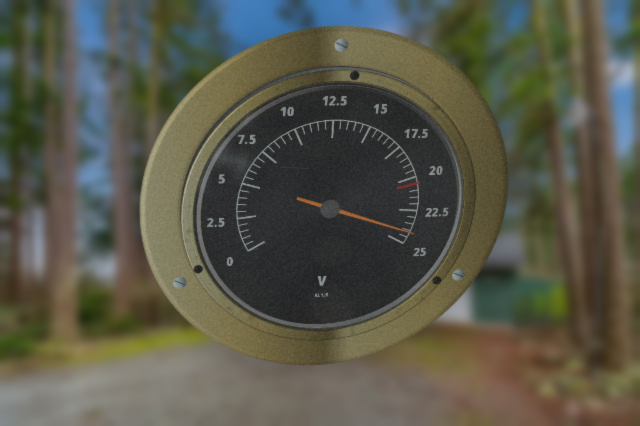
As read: 24V
